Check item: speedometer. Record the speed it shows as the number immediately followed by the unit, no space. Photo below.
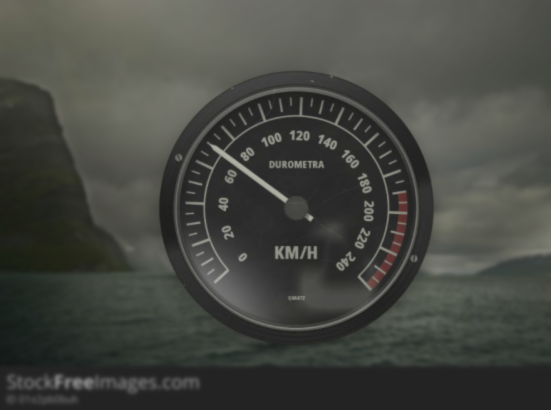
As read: 70km/h
